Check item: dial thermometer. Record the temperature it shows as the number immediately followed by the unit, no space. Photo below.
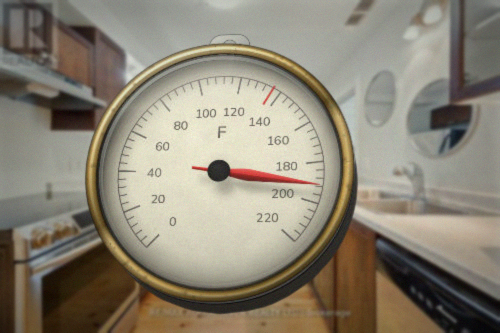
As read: 192°F
